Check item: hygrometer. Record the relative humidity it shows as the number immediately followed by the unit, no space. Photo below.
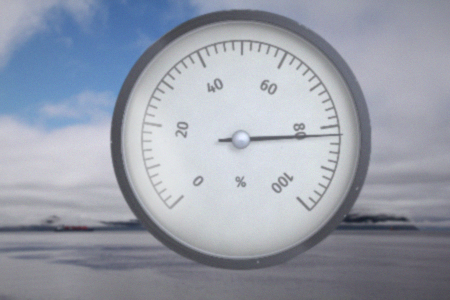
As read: 82%
